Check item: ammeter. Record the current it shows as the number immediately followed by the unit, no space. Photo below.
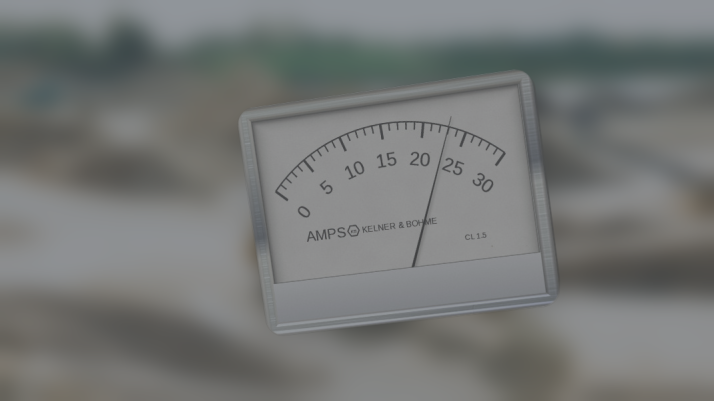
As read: 23A
